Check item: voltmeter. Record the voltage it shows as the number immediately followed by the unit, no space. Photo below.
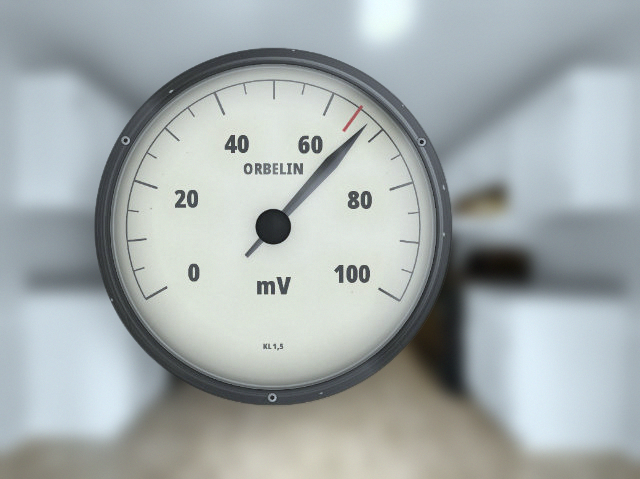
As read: 67.5mV
